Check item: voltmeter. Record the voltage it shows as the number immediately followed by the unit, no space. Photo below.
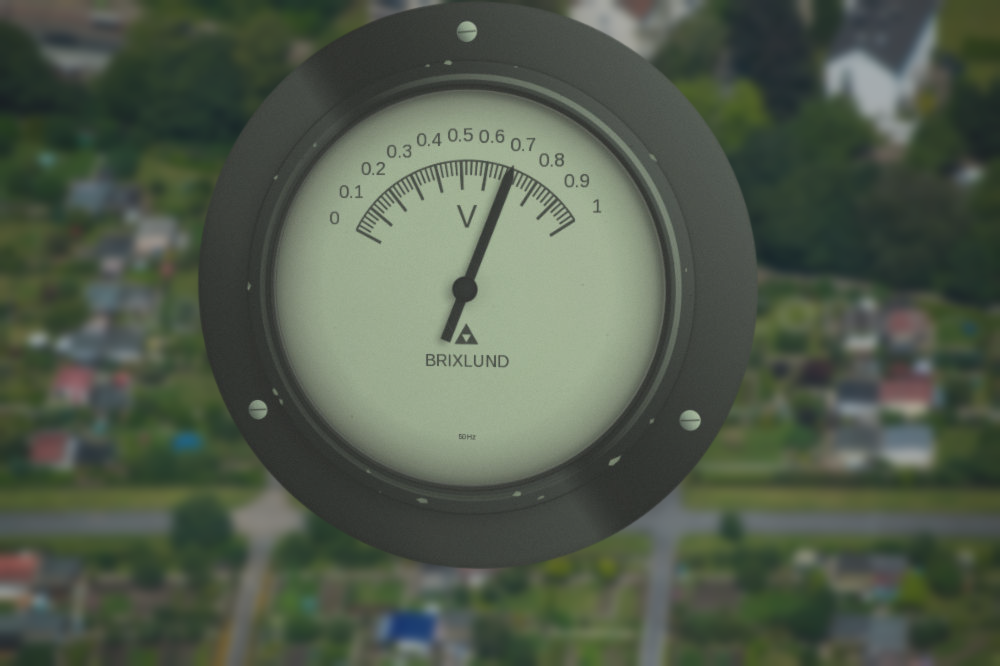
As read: 0.7V
